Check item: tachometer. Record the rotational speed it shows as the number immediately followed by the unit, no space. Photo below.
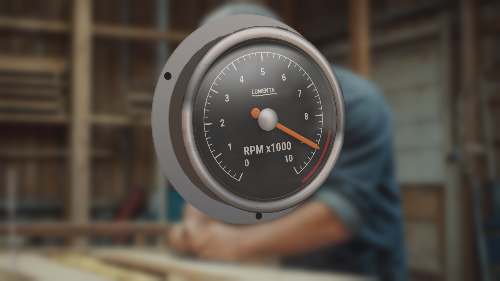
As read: 9000rpm
